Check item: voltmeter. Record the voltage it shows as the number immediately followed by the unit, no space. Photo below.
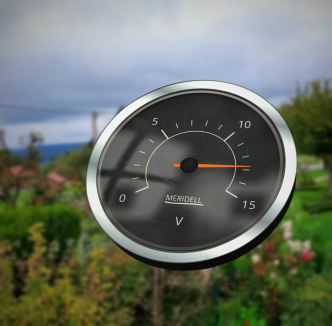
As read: 13V
